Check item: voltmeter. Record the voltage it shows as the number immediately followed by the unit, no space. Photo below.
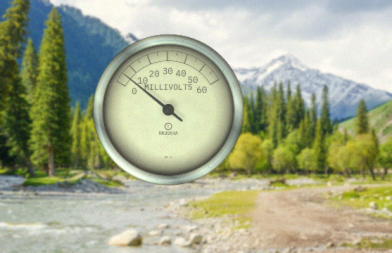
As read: 5mV
